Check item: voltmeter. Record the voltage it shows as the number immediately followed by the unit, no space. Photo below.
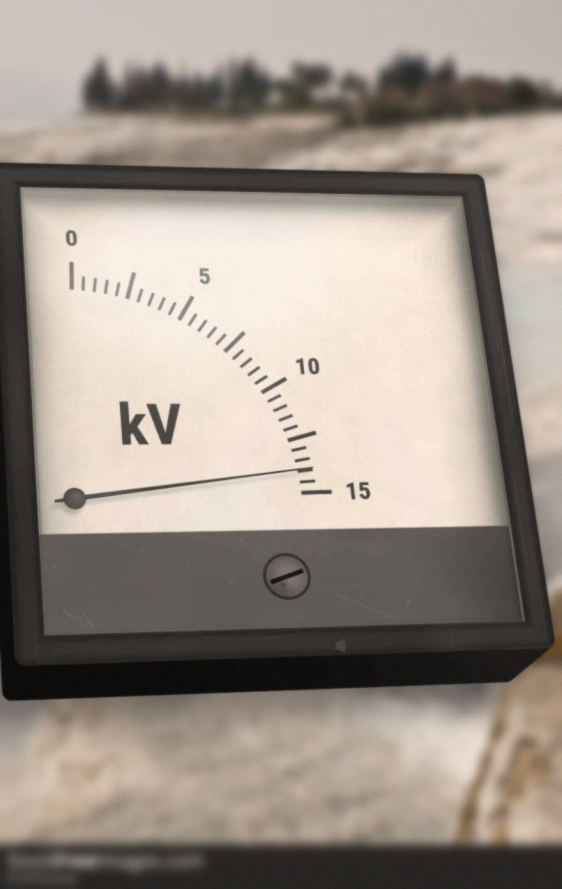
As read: 14kV
